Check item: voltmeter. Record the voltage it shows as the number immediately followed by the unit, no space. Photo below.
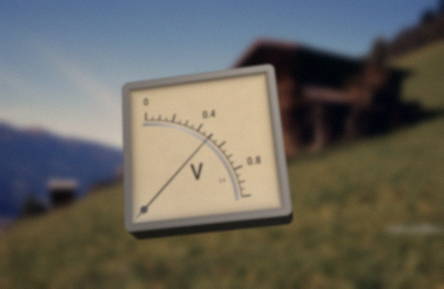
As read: 0.5V
